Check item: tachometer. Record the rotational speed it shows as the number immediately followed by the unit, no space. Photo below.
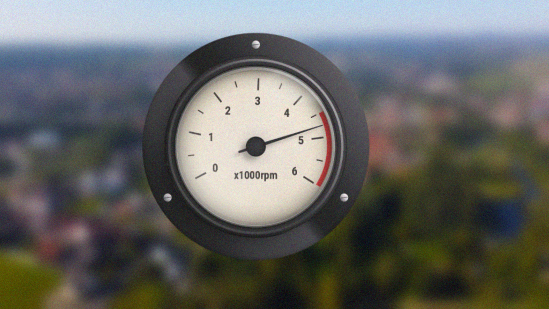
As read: 4750rpm
